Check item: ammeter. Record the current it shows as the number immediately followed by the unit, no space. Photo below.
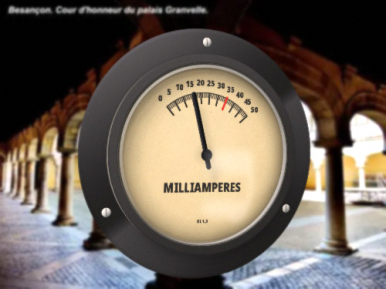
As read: 15mA
